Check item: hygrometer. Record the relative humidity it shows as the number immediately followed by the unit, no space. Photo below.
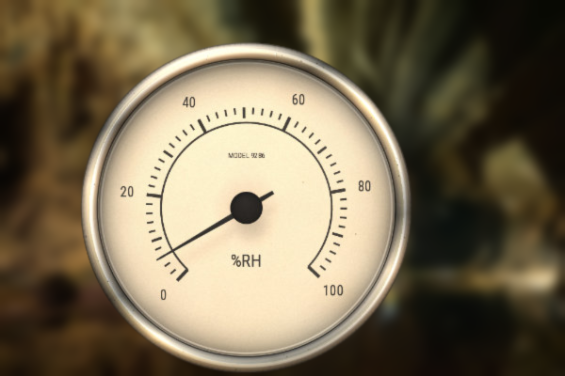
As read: 6%
